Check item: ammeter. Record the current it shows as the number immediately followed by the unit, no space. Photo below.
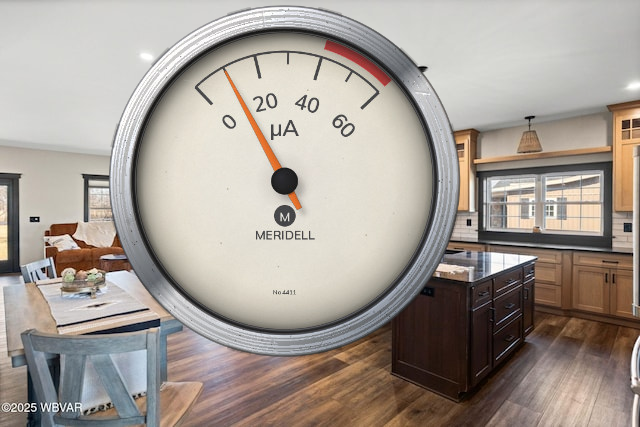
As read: 10µA
